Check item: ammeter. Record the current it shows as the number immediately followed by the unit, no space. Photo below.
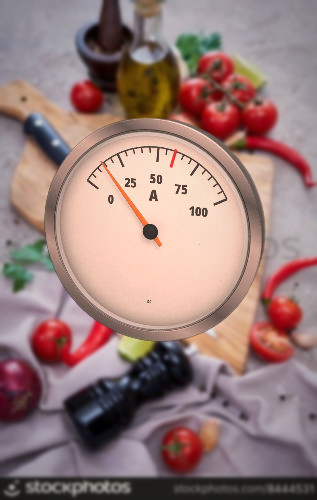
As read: 15A
